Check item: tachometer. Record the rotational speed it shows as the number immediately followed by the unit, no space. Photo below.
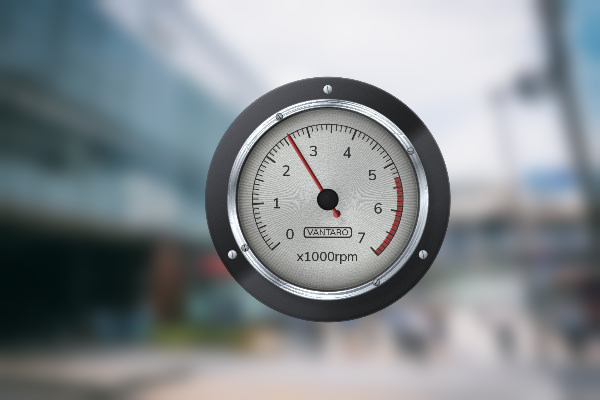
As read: 2600rpm
